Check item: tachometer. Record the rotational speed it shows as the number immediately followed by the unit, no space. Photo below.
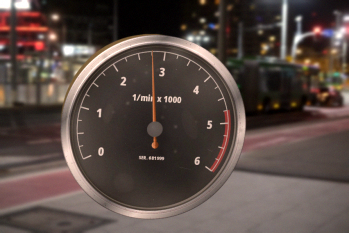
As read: 2750rpm
